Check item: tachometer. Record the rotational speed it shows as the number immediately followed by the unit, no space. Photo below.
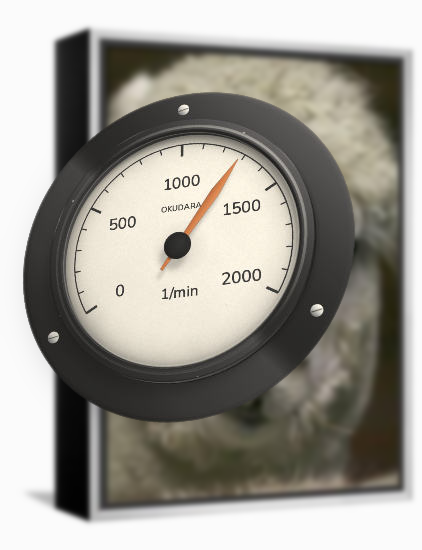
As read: 1300rpm
